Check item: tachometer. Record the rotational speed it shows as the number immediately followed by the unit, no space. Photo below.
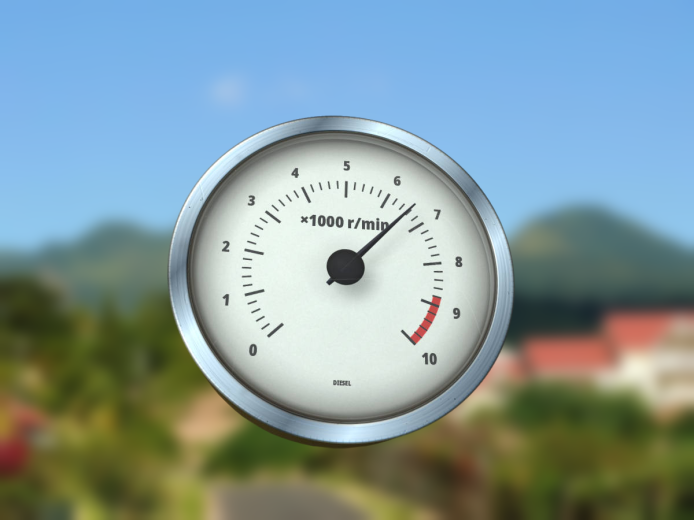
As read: 6600rpm
